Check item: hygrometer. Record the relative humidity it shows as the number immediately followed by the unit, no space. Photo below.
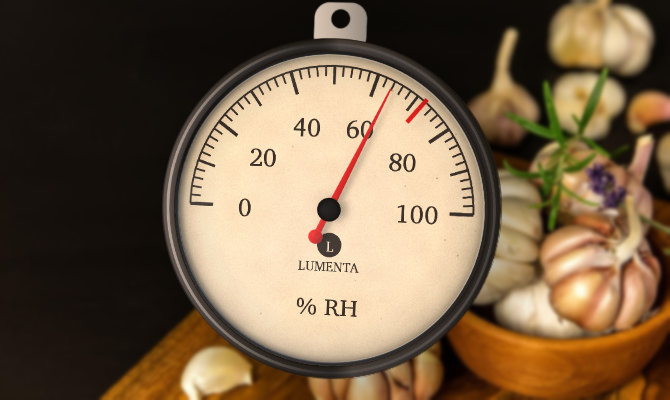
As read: 64%
